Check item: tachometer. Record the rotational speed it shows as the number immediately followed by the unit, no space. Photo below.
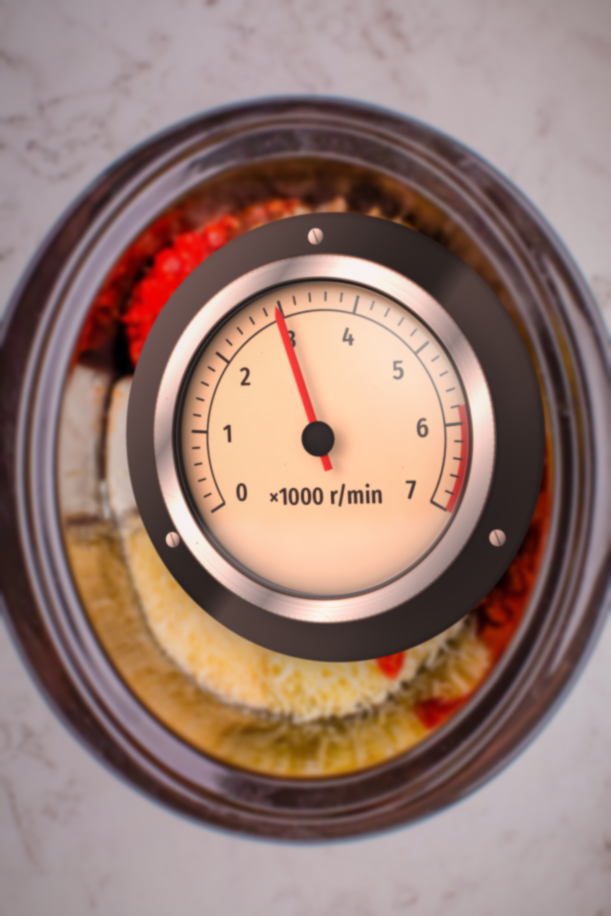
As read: 3000rpm
